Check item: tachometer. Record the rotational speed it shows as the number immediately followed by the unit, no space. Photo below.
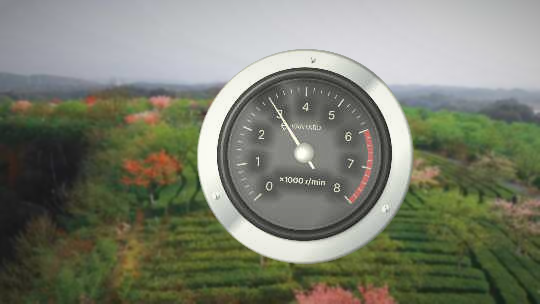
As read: 3000rpm
